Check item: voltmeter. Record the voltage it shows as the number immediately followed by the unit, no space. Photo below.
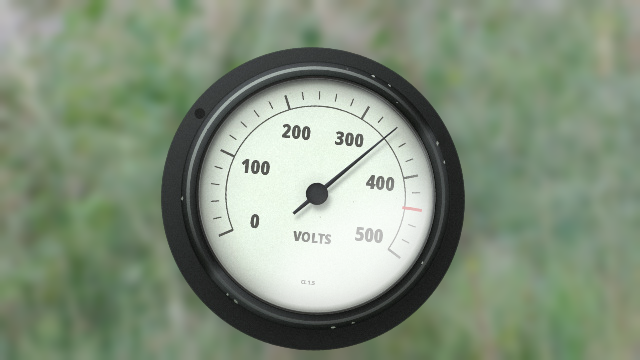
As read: 340V
